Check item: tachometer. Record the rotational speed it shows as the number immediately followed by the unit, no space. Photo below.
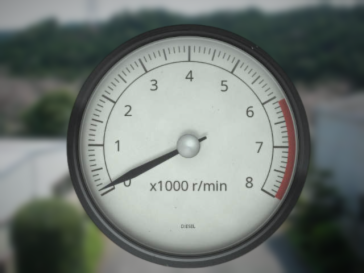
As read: 100rpm
